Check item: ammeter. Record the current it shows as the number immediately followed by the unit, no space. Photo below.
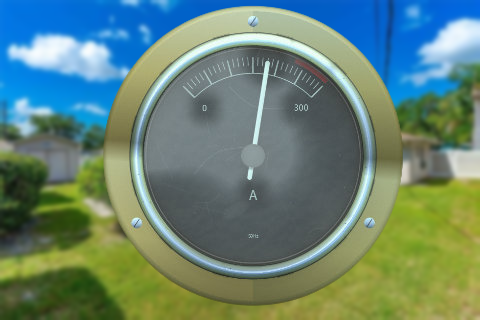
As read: 180A
